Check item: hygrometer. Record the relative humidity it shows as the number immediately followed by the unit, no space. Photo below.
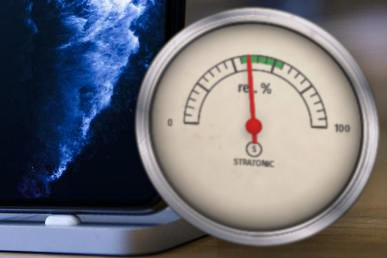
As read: 48%
